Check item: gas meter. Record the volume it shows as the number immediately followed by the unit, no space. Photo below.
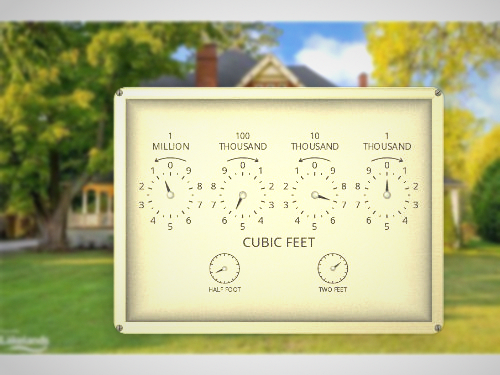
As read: 57000ft³
